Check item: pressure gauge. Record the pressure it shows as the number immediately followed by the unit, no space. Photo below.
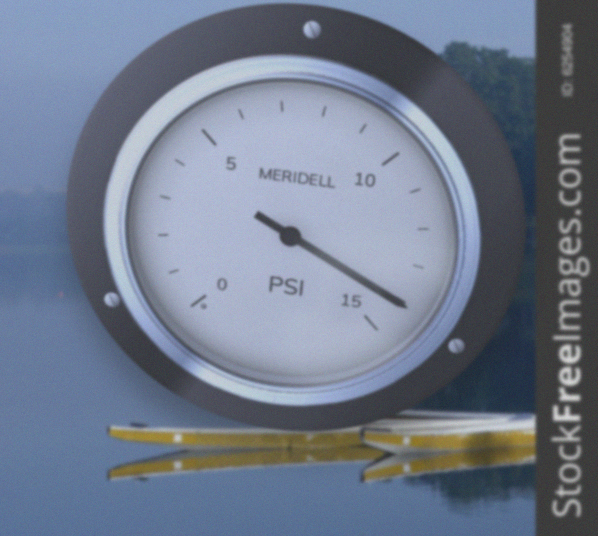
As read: 14psi
